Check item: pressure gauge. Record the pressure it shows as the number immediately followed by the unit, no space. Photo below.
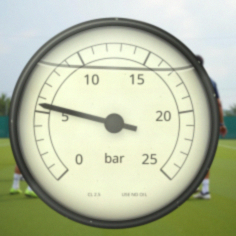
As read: 5.5bar
